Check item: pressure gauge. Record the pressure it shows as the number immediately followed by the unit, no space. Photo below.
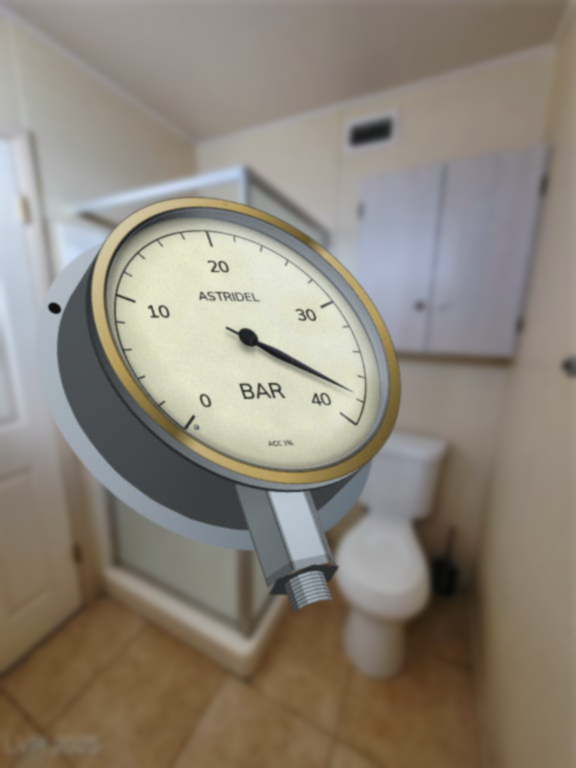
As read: 38bar
